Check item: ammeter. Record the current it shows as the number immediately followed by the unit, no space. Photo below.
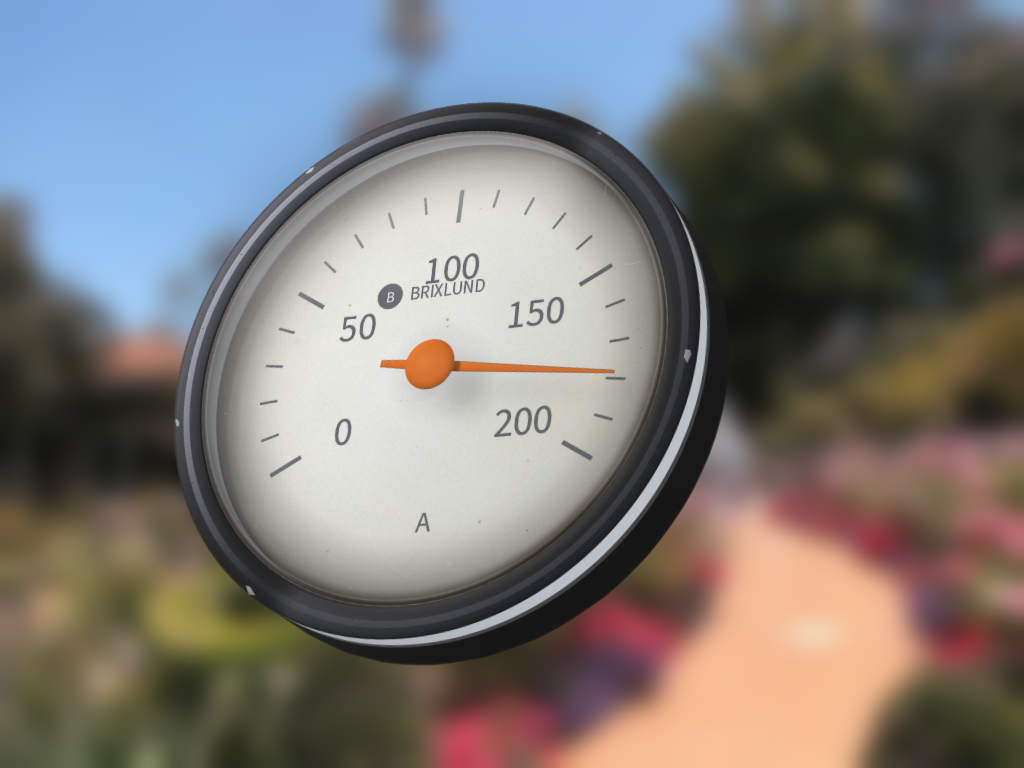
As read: 180A
